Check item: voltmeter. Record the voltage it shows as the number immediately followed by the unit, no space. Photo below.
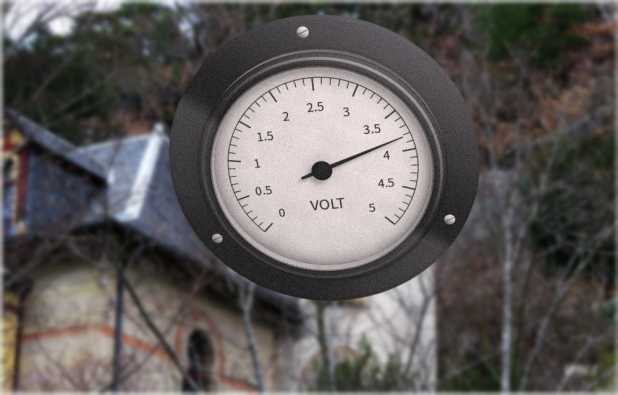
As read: 3.8V
